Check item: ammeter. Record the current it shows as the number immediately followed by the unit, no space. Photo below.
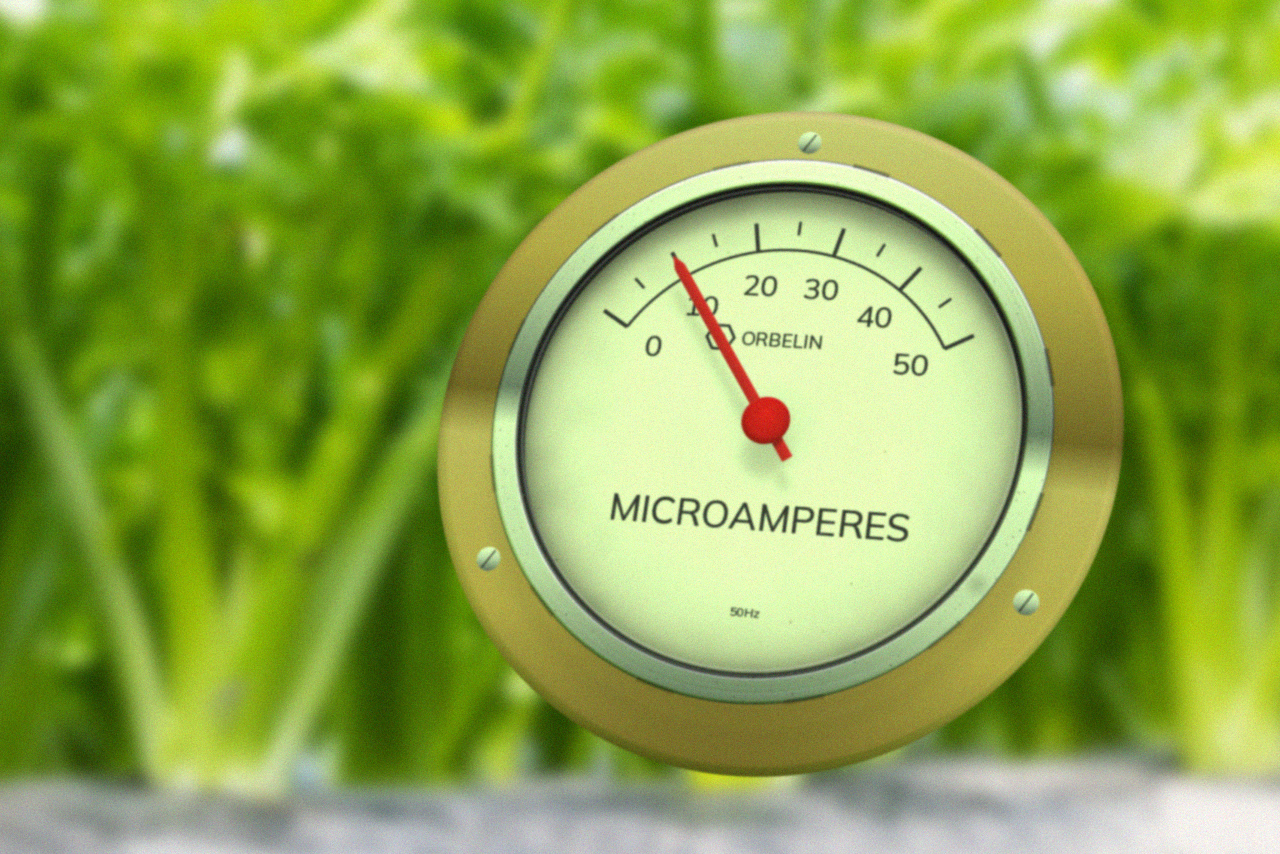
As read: 10µA
